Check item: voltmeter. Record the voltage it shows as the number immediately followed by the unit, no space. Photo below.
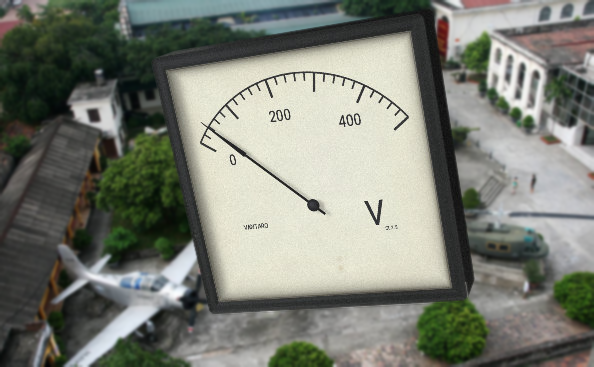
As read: 40V
